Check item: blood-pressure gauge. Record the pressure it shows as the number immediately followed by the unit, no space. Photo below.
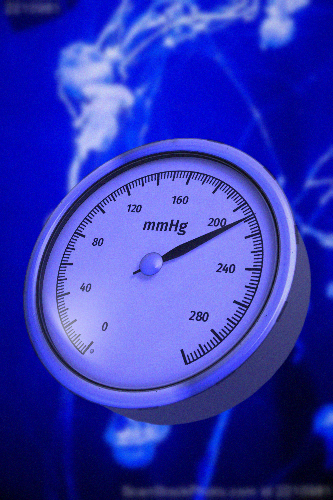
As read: 210mmHg
